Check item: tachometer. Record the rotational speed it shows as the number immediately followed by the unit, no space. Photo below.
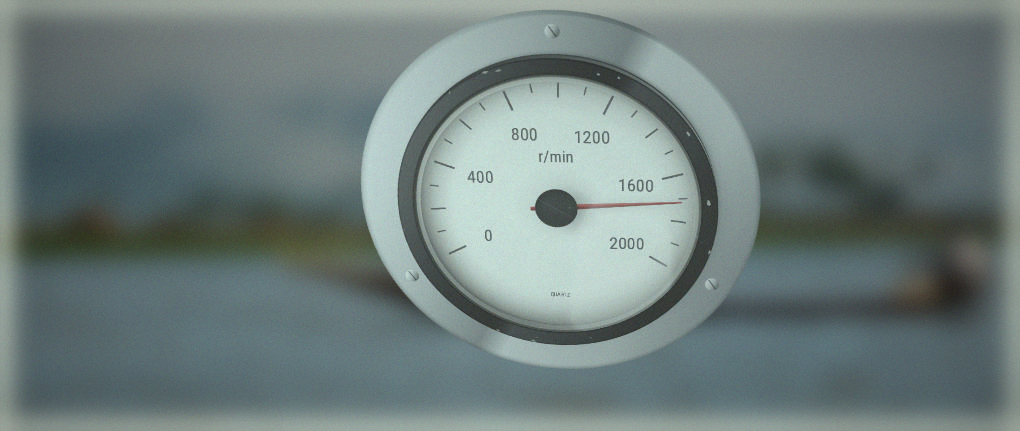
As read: 1700rpm
